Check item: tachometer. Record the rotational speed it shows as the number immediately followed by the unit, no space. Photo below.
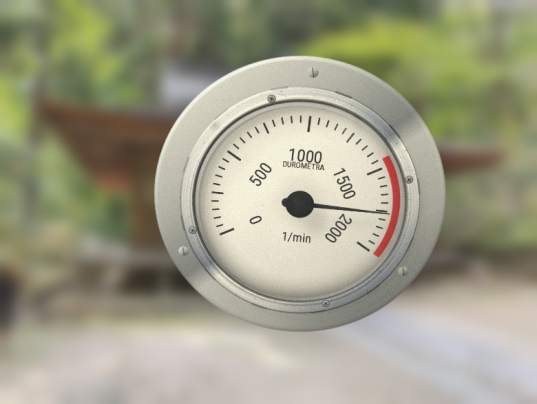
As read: 1750rpm
